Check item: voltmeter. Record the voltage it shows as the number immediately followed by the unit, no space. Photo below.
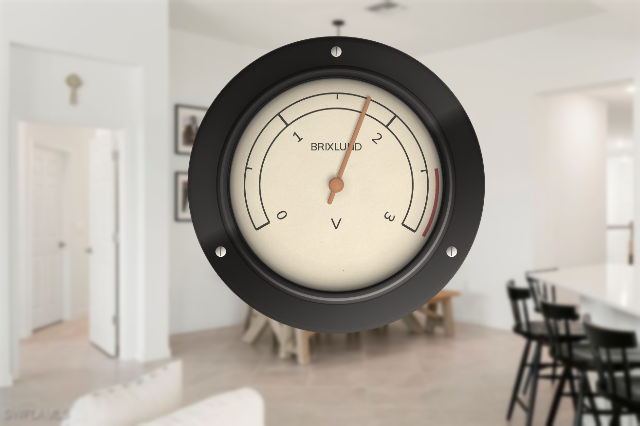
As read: 1.75V
